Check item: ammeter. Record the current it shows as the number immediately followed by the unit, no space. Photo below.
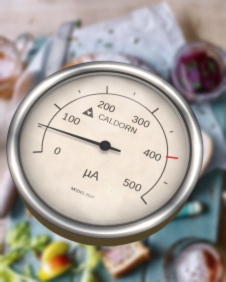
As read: 50µA
